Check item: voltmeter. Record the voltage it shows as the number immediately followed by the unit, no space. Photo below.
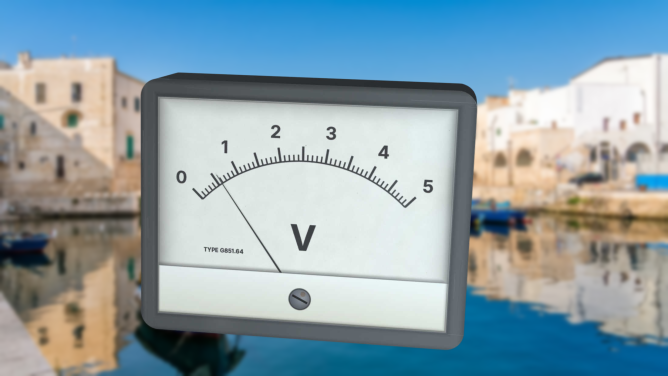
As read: 0.6V
